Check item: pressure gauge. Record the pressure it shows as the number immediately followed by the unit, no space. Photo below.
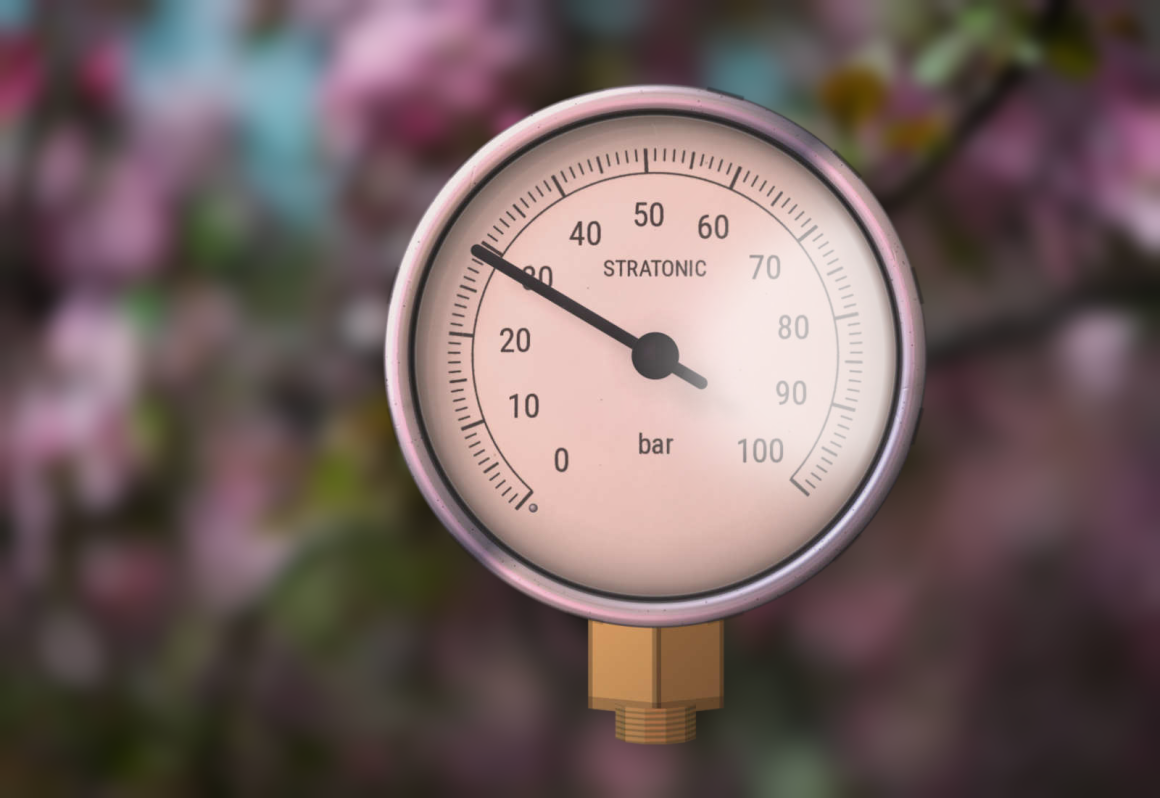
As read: 29bar
